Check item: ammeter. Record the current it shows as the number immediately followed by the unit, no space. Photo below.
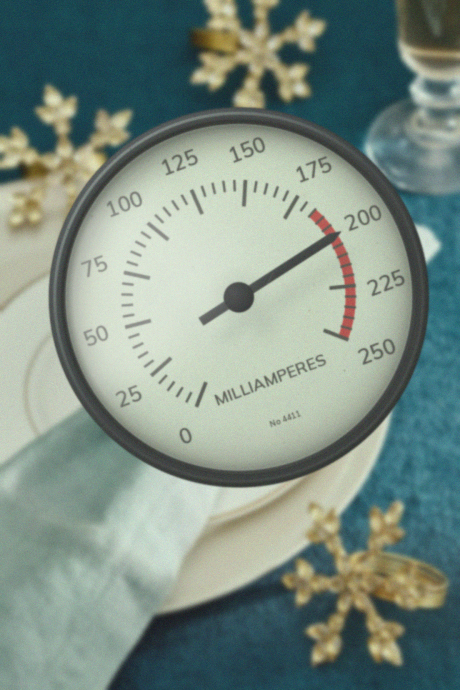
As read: 200mA
